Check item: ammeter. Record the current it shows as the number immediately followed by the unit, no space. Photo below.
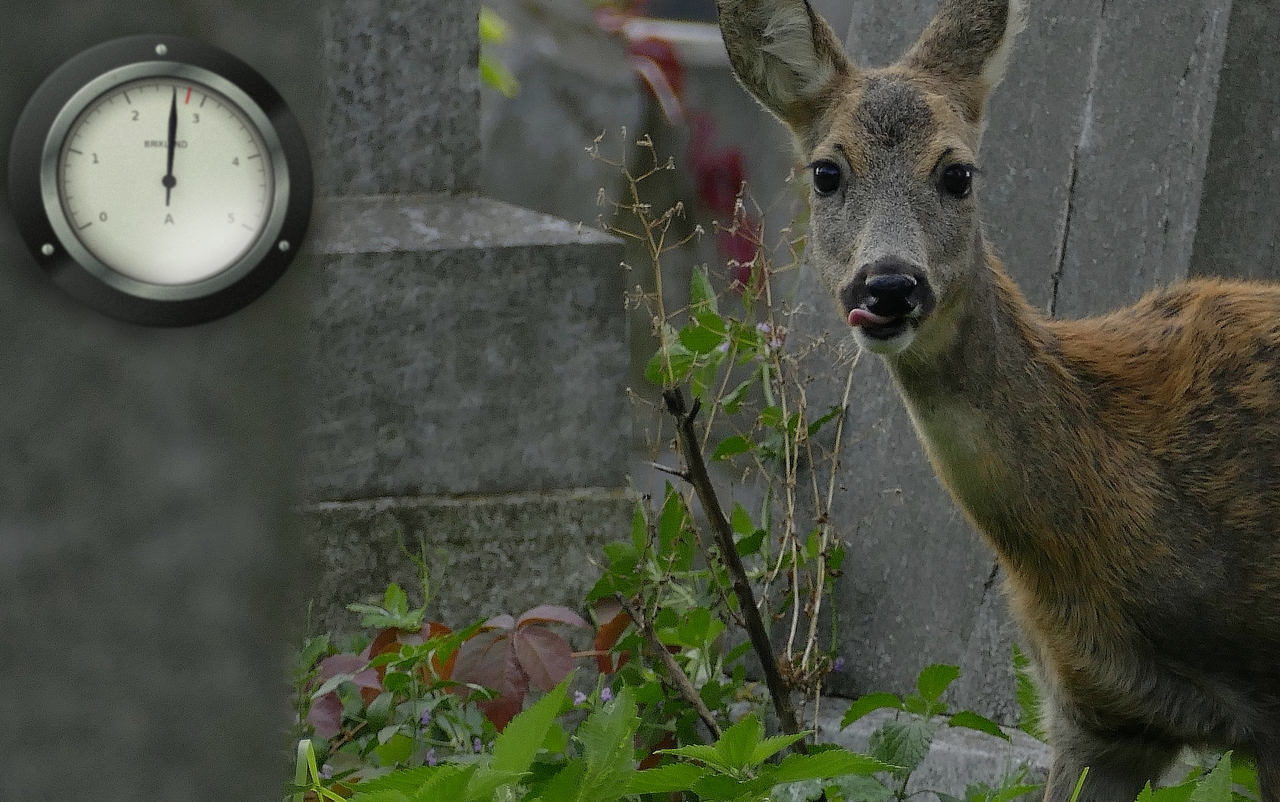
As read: 2.6A
